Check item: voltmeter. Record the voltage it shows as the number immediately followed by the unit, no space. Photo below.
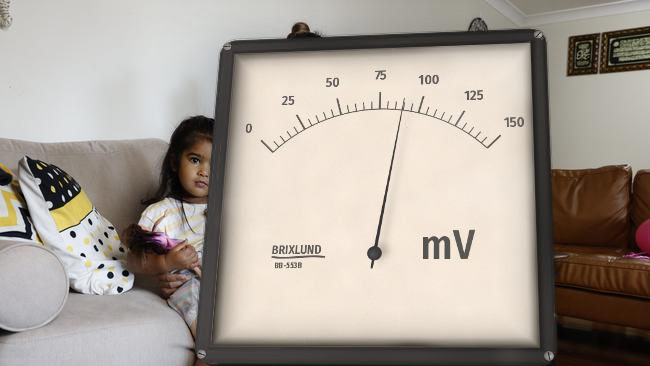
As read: 90mV
